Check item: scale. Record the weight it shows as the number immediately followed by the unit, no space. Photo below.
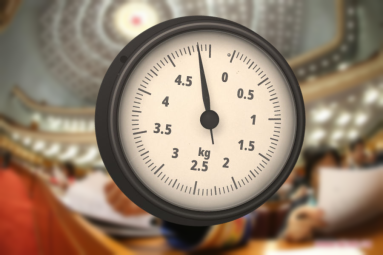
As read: 4.85kg
